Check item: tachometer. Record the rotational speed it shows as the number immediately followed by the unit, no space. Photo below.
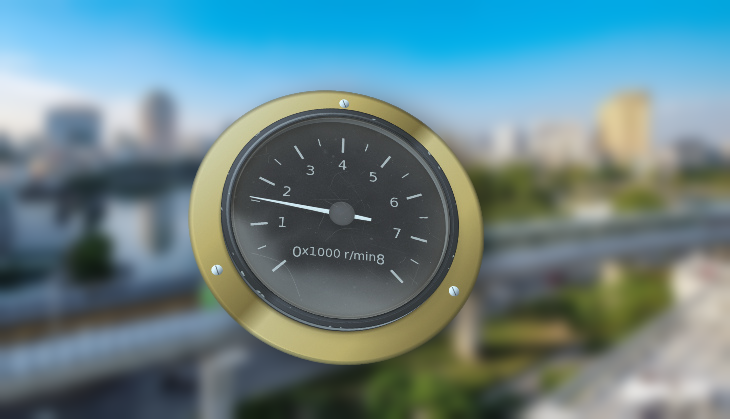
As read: 1500rpm
